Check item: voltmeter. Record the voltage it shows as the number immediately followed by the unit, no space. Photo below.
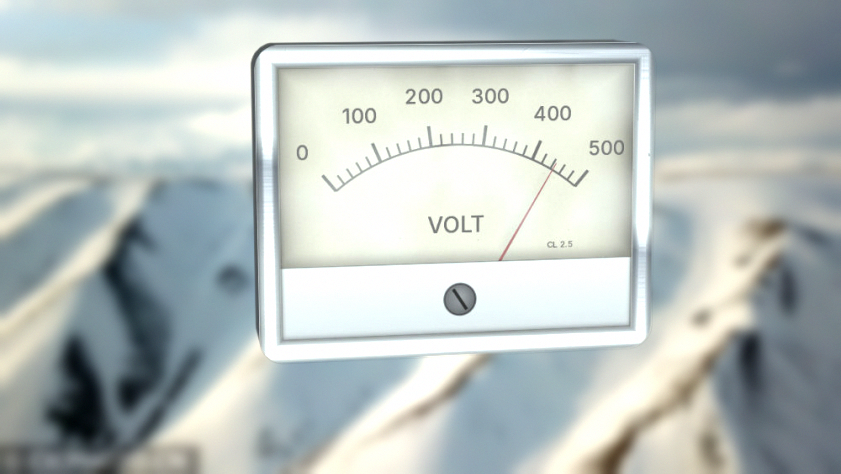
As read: 440V
